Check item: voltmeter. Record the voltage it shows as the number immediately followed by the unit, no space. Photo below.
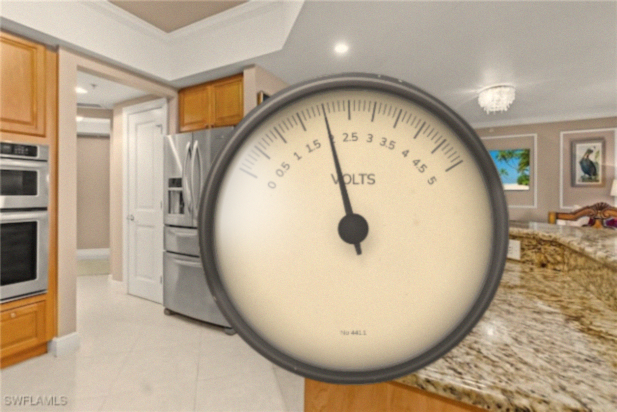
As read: 2V
